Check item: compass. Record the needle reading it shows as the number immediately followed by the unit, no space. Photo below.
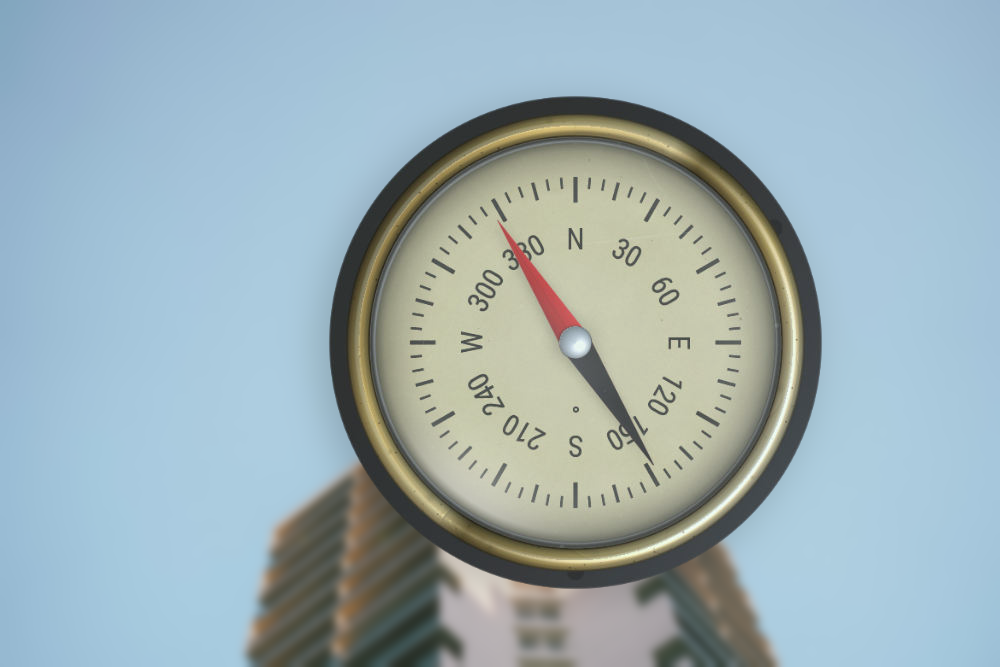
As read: 327.5°
